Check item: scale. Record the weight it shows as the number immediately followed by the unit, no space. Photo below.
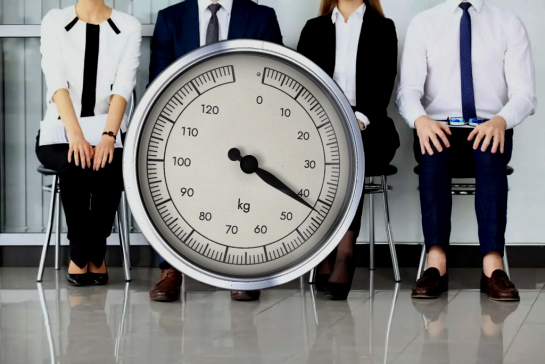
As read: 43kg
